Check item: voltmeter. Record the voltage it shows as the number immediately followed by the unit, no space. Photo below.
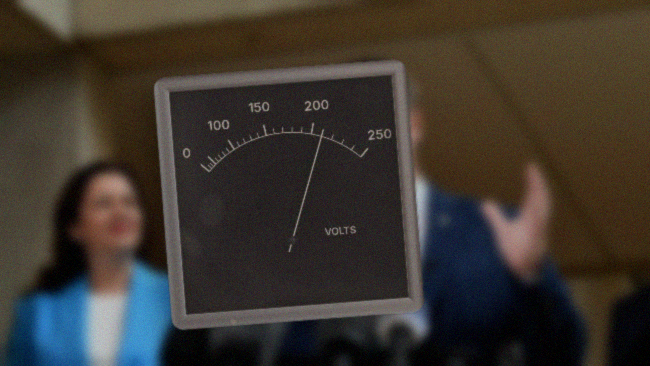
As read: 210V
